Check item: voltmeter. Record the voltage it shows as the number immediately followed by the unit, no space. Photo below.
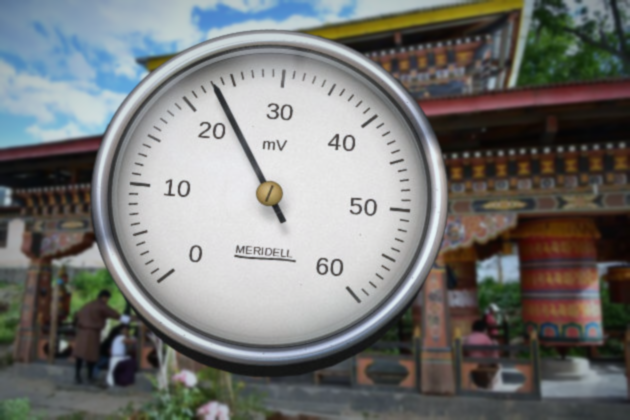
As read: 23mV
